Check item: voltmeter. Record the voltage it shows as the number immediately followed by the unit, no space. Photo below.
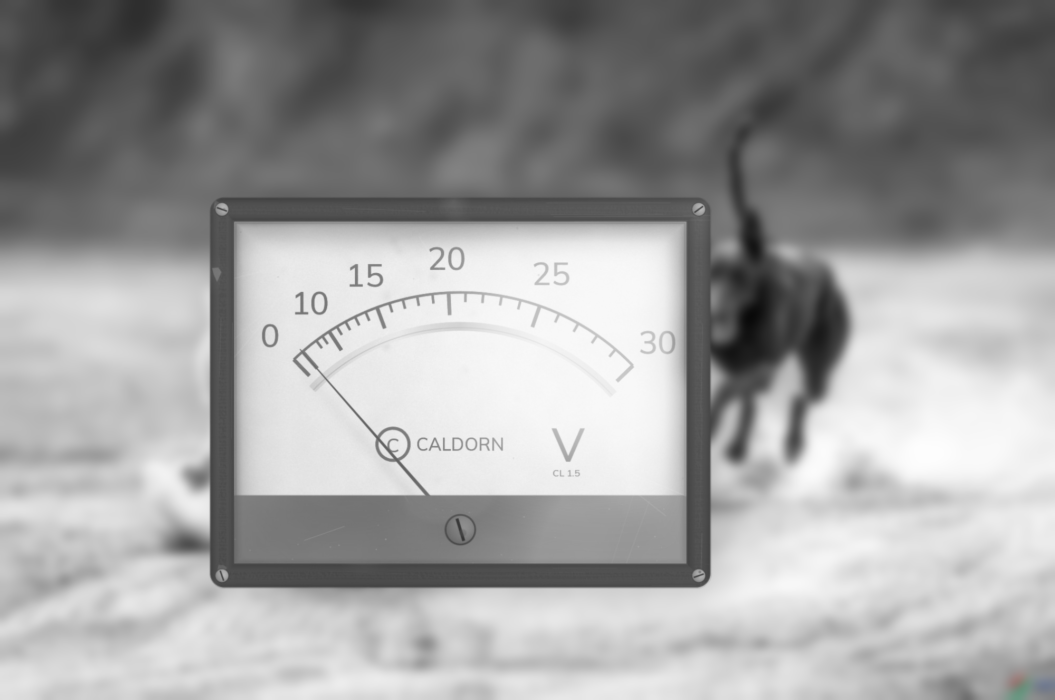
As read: 5V
